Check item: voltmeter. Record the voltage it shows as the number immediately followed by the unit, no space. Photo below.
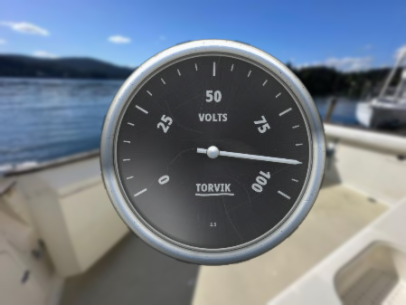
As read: 90V
